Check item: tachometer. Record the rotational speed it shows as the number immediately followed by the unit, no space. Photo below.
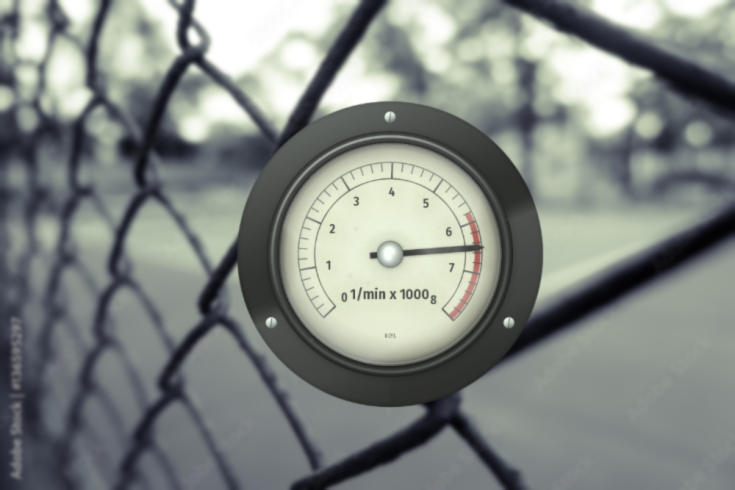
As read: 6500rpm
